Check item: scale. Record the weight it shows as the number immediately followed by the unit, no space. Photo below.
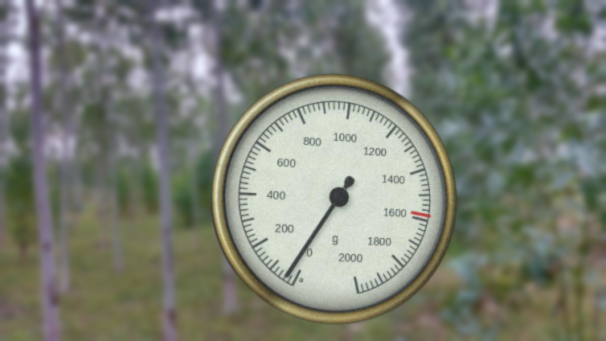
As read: 40g
